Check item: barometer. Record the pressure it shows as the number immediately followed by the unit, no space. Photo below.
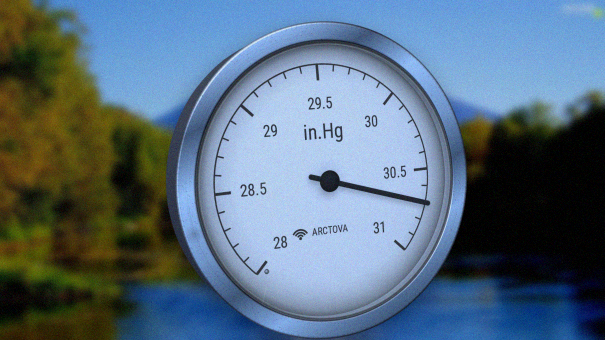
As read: 30.7inHg
